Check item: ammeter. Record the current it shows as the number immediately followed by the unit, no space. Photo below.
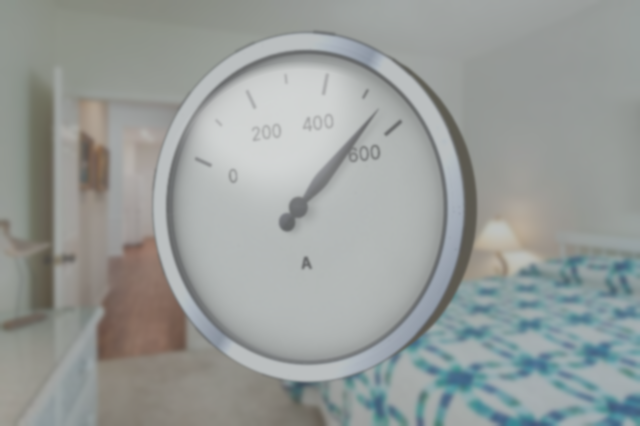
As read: 550A
